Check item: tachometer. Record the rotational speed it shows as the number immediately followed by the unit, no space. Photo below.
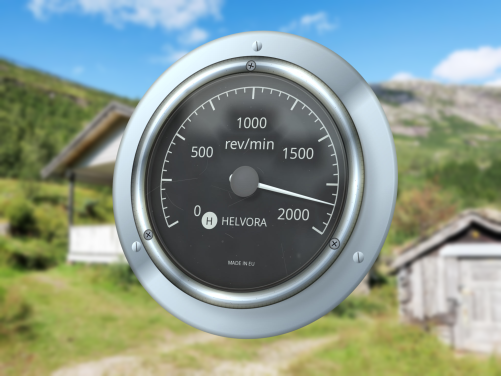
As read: 1850rpm
